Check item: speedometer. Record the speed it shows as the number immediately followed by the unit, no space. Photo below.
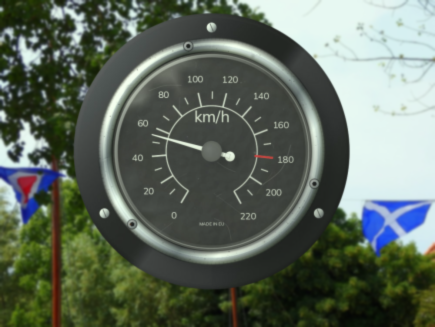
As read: 55km/h
